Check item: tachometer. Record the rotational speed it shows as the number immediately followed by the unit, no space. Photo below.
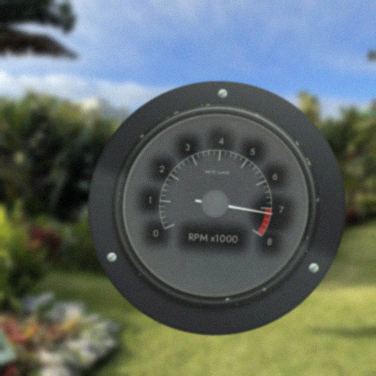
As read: 7200rpm
